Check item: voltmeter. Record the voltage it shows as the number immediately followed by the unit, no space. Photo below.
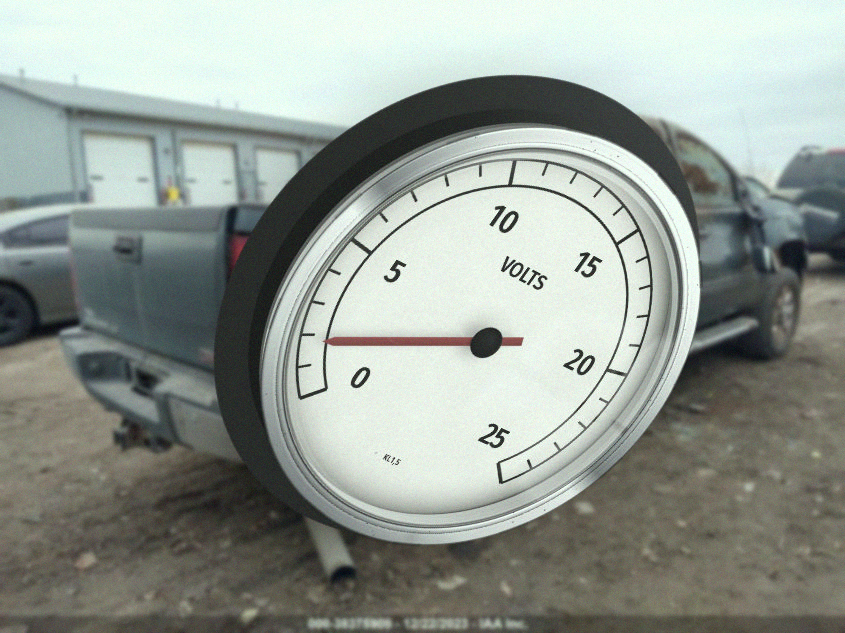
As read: 2V
